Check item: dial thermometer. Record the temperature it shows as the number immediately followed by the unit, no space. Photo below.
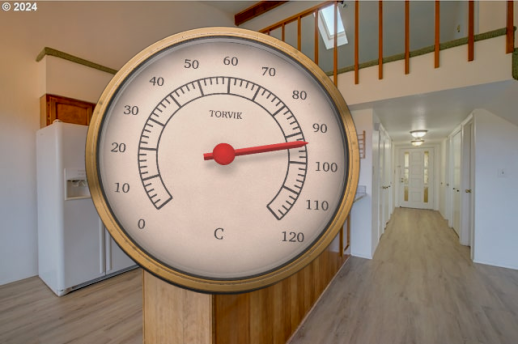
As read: 94°C
